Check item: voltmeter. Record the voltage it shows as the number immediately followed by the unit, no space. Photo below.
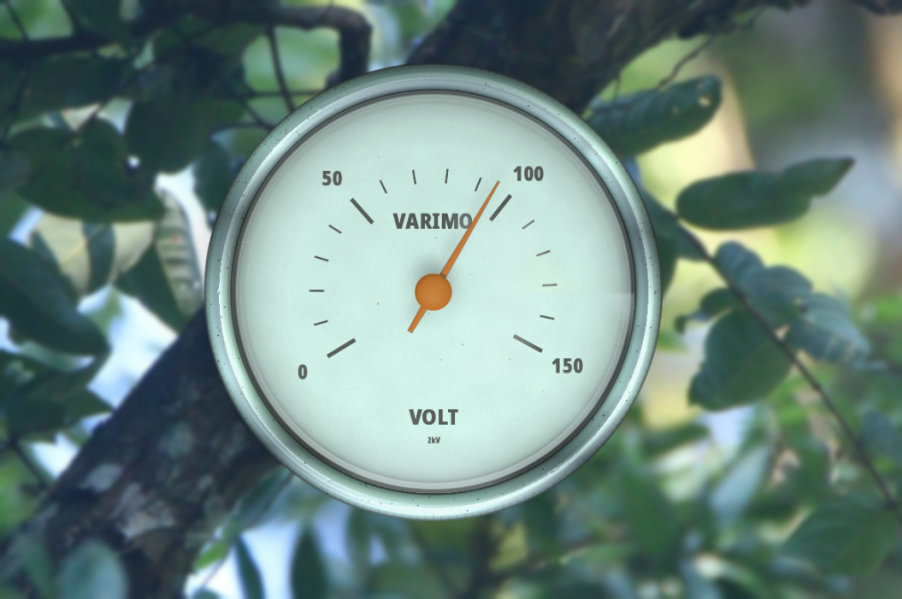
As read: 95V
